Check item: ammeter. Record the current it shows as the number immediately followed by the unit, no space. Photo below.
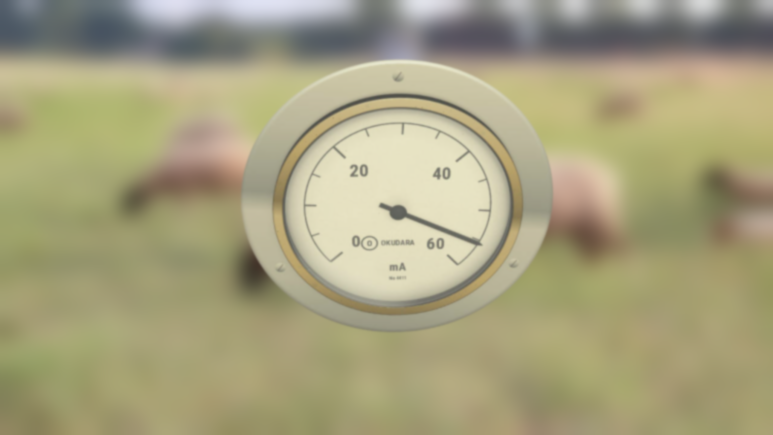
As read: 55mA
